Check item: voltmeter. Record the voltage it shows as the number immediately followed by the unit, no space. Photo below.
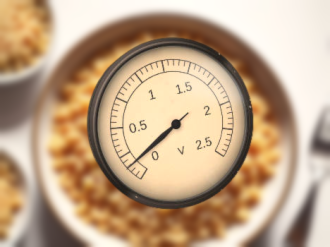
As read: 0.15V
